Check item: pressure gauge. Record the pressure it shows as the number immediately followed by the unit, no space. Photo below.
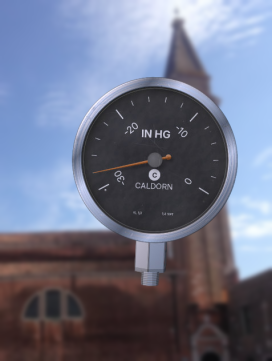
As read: -28inHg
